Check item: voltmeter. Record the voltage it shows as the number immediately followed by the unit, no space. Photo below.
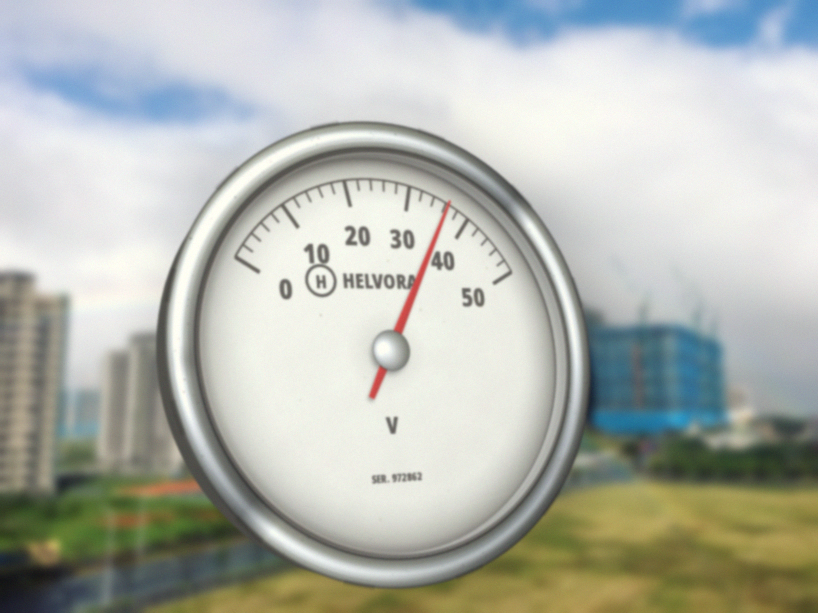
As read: 36V
